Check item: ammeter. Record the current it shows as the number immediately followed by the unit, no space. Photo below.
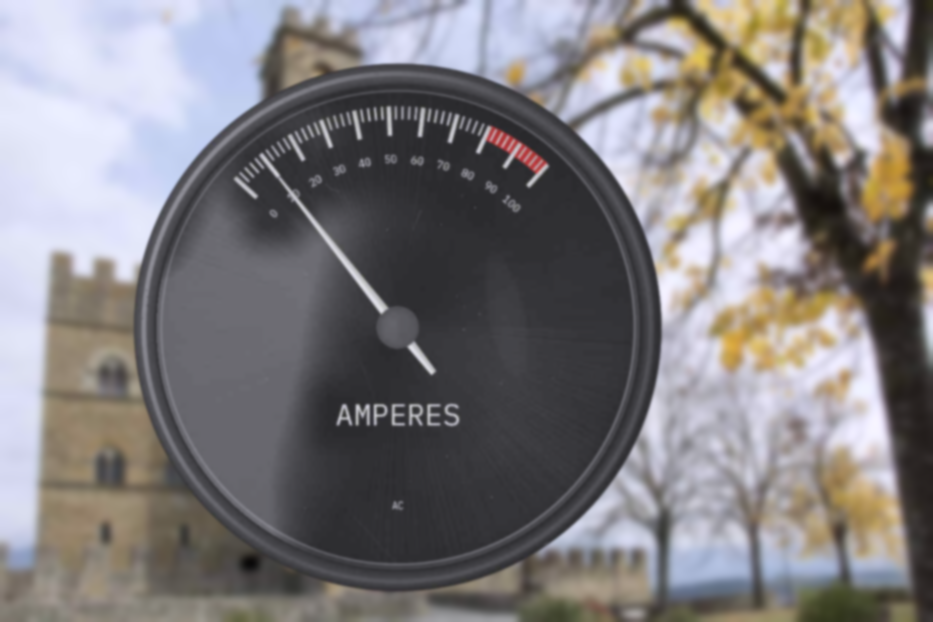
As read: 10A
